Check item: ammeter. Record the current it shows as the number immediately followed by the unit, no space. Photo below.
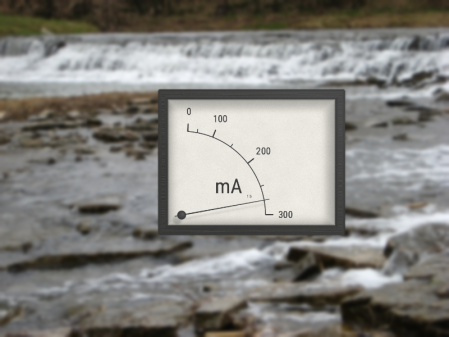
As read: 275mA
